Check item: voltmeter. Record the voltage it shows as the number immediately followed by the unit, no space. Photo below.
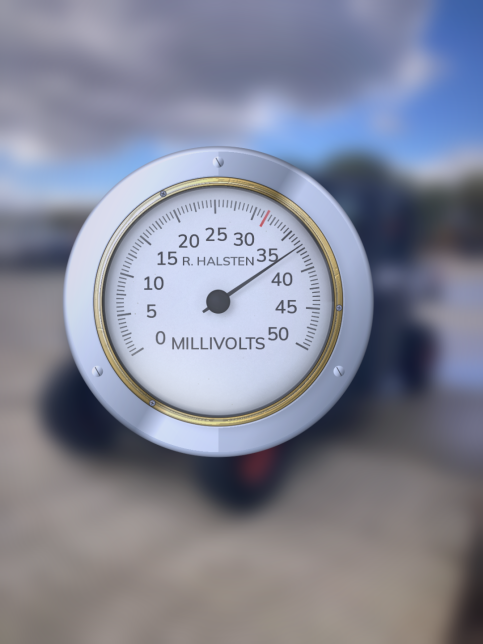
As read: 37mV
